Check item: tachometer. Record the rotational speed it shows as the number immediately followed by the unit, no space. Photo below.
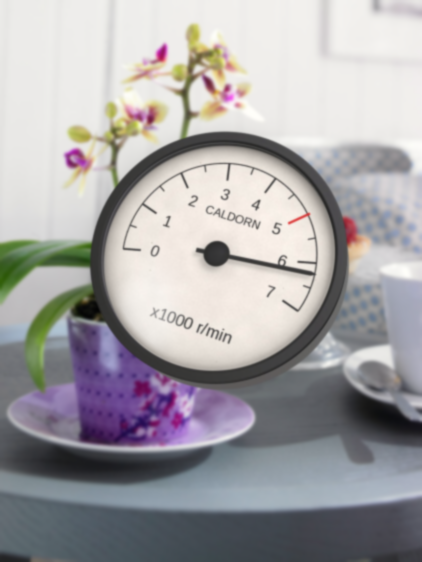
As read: 6250rpm
